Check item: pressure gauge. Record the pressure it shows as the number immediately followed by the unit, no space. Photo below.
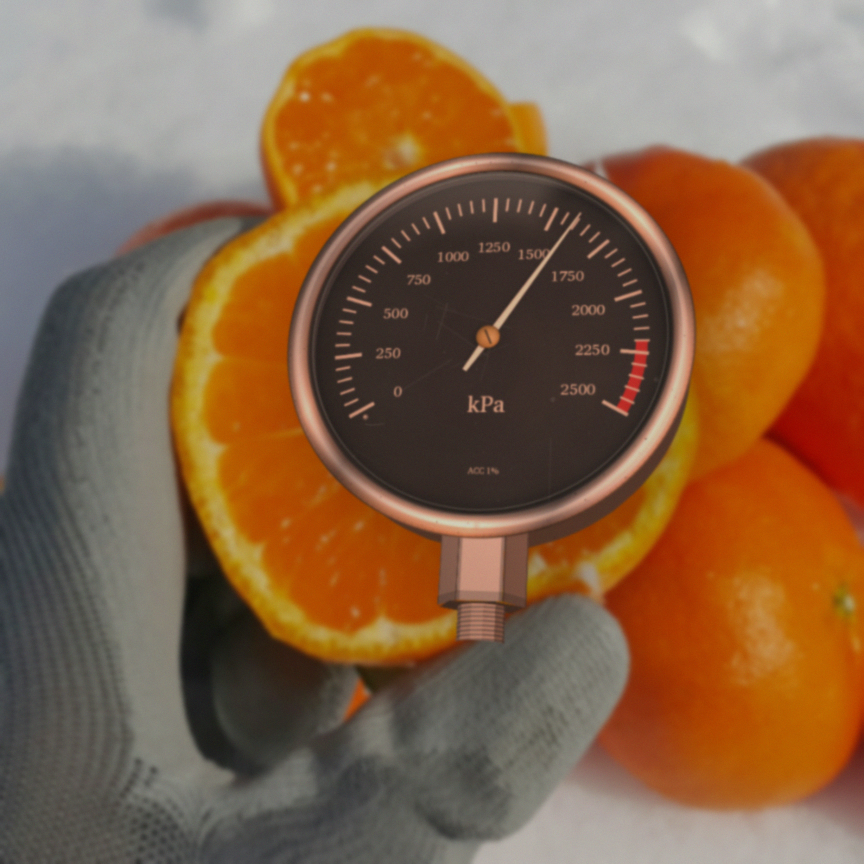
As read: 1600kPa
